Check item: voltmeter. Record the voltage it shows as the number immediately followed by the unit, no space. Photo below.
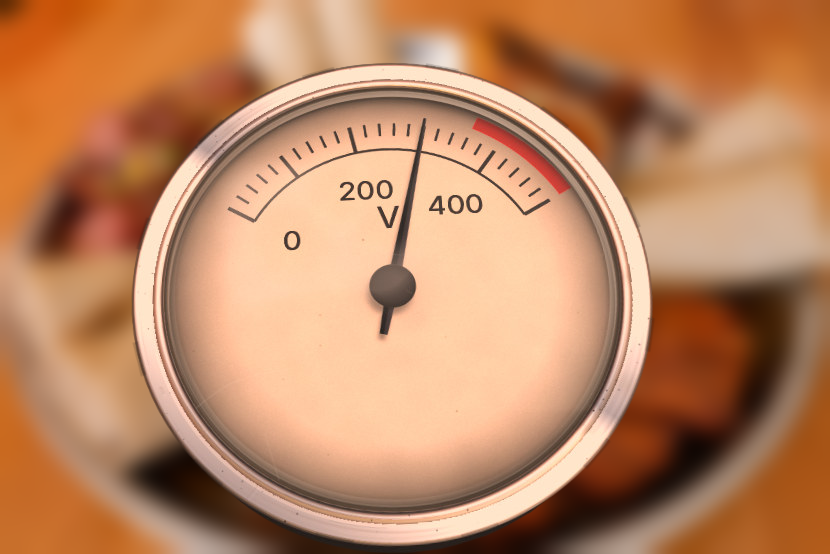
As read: 300V
